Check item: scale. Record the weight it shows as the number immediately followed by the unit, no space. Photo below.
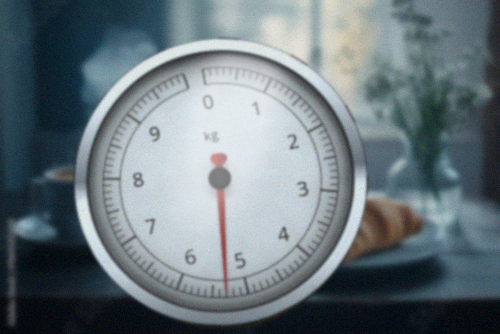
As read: 5.3kg
